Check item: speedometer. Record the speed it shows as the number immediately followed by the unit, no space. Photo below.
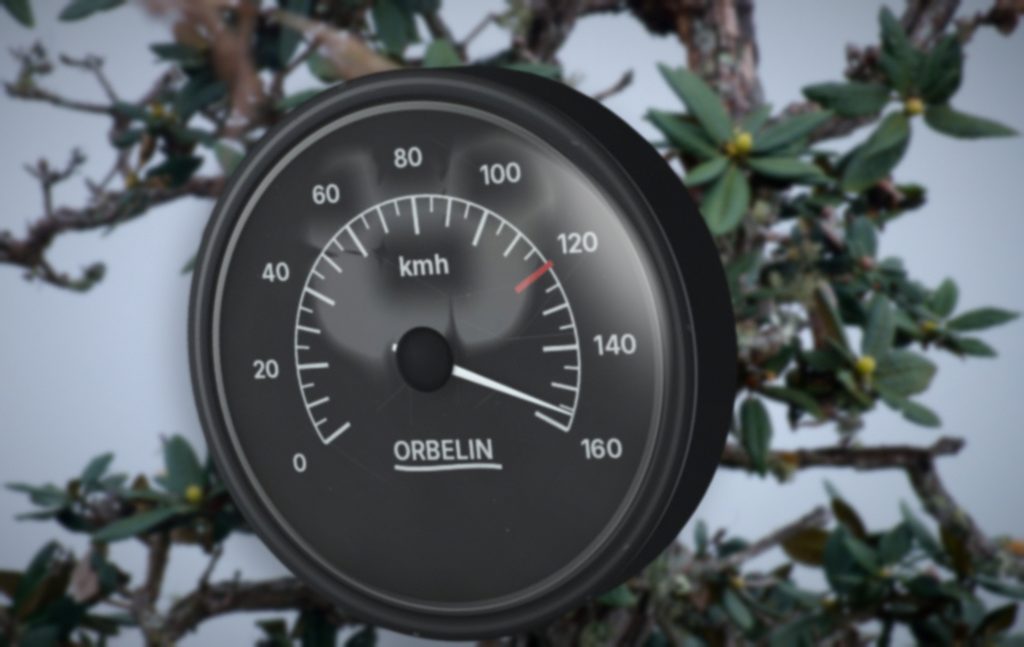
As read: 155km/h
